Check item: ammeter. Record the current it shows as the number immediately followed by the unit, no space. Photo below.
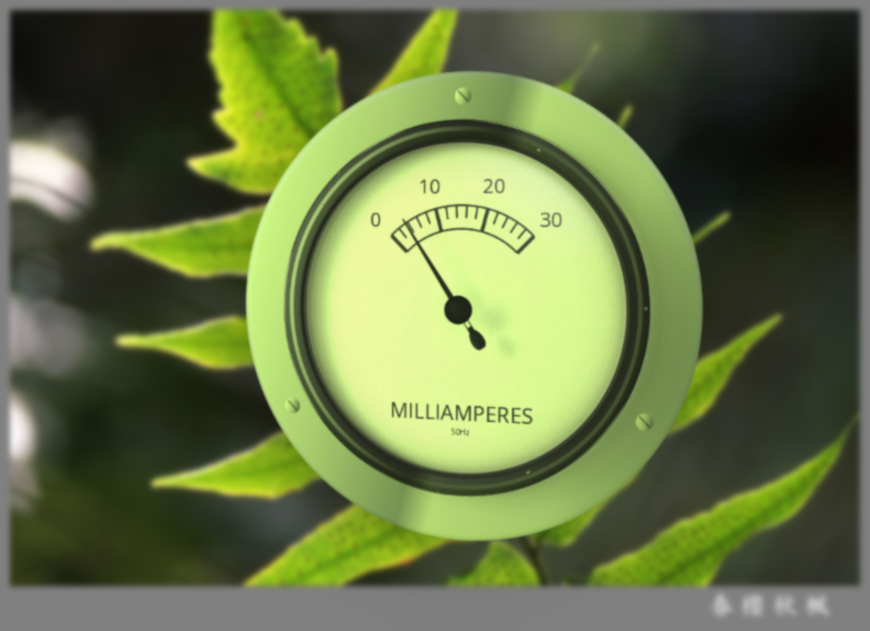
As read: 4mA
